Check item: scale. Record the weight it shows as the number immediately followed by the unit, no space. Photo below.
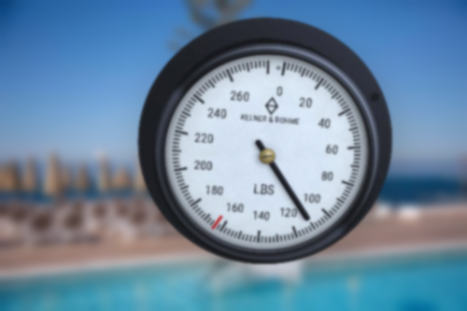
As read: 110lb
